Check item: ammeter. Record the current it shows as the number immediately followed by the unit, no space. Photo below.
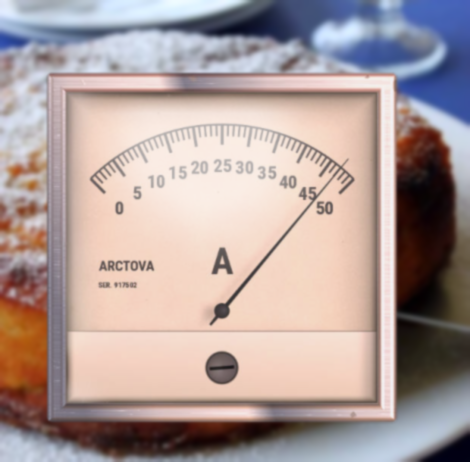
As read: 47A
